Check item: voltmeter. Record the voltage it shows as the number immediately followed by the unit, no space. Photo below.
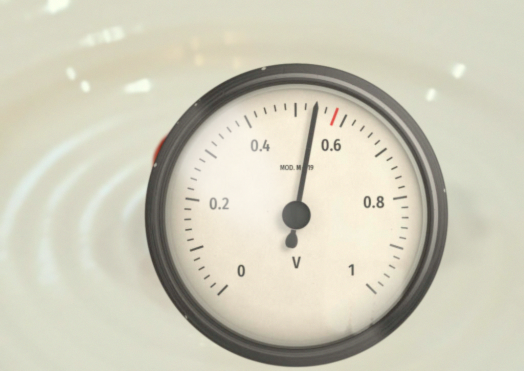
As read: 0.54V
